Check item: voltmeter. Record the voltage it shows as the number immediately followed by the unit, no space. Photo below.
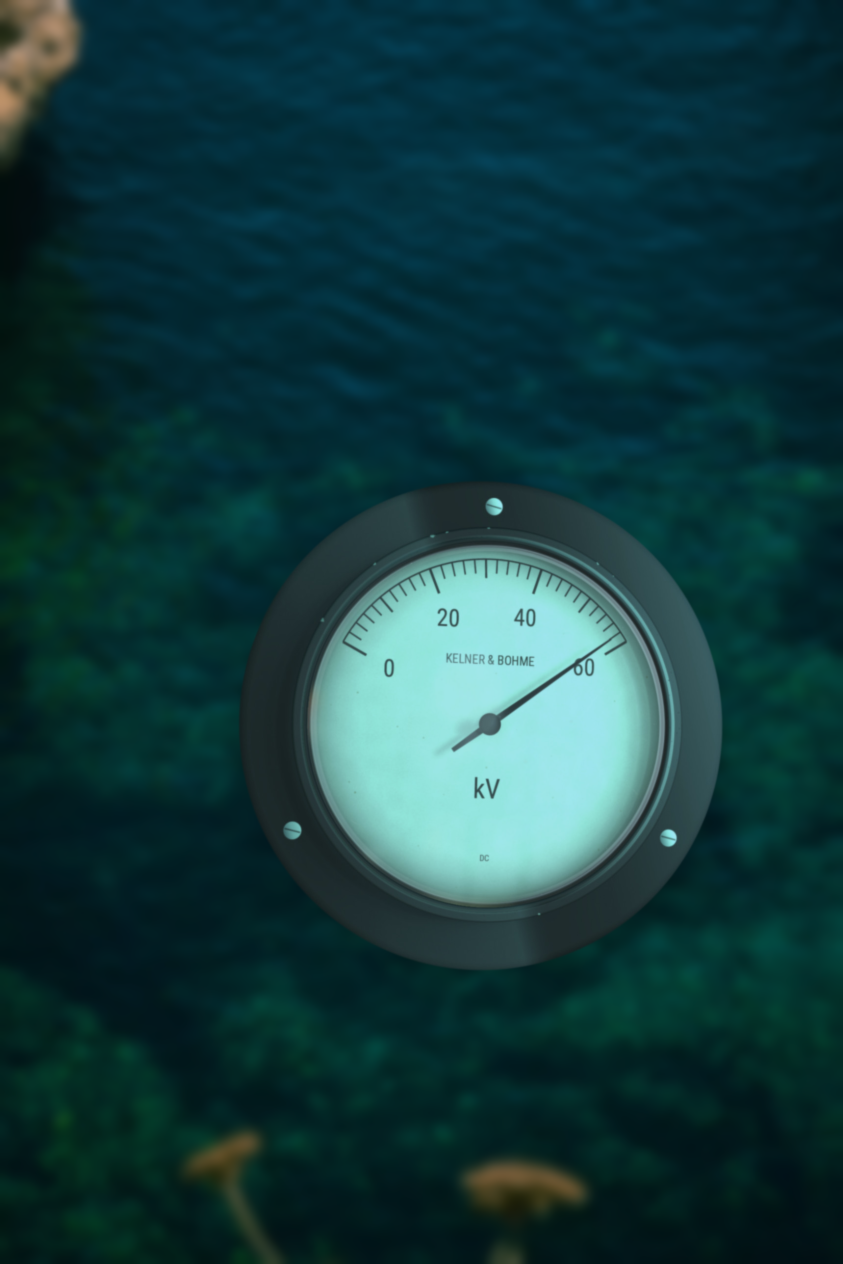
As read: 58kV
